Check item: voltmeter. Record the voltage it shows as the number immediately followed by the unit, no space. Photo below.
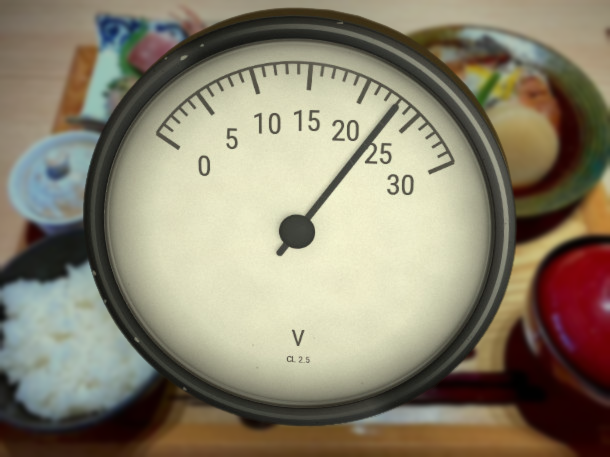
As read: 23V
